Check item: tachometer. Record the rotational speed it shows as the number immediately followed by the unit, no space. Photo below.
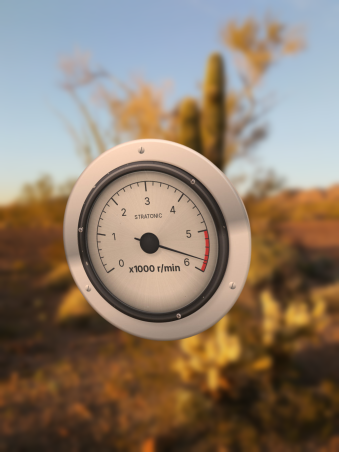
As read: 5700rpm
